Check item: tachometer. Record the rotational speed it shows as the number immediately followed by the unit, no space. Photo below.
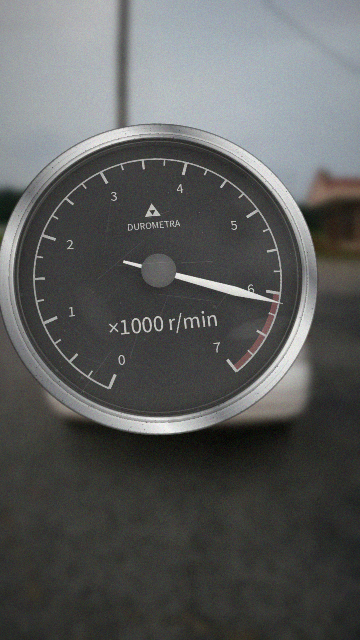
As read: 6125rpm
